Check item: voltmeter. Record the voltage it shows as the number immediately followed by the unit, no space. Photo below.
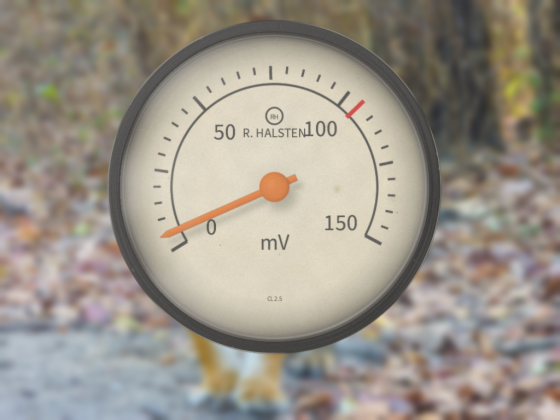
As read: 5mV
